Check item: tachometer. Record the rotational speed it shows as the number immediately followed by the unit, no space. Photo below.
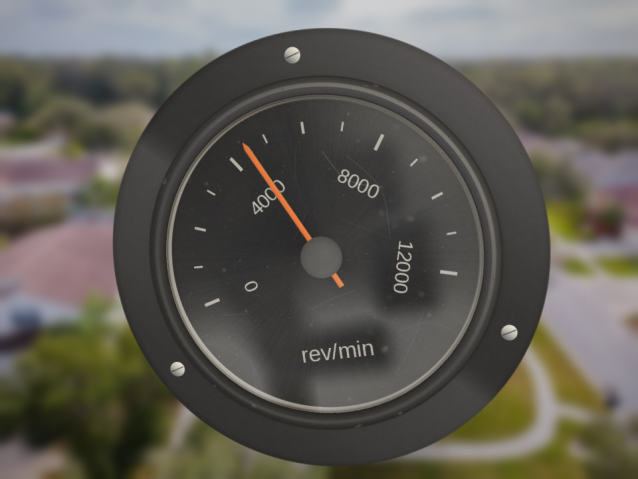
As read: 4500rpm
